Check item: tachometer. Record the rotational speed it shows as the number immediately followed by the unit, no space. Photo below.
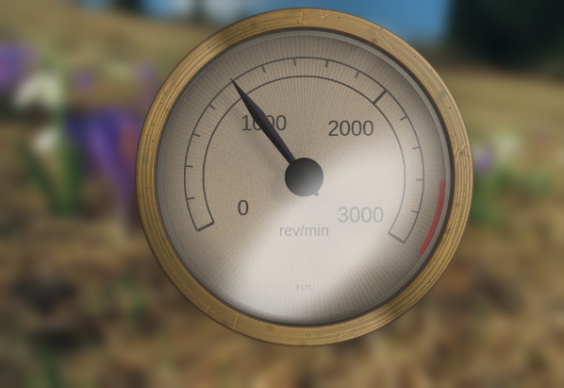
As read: 1000rpm
